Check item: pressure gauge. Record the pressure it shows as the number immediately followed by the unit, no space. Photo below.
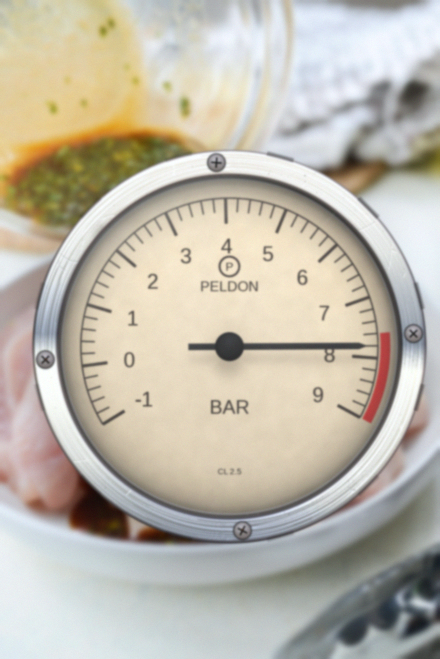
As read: 7.8bar
